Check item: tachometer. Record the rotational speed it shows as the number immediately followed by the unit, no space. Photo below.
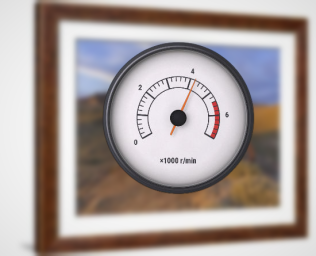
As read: 4200rpm
